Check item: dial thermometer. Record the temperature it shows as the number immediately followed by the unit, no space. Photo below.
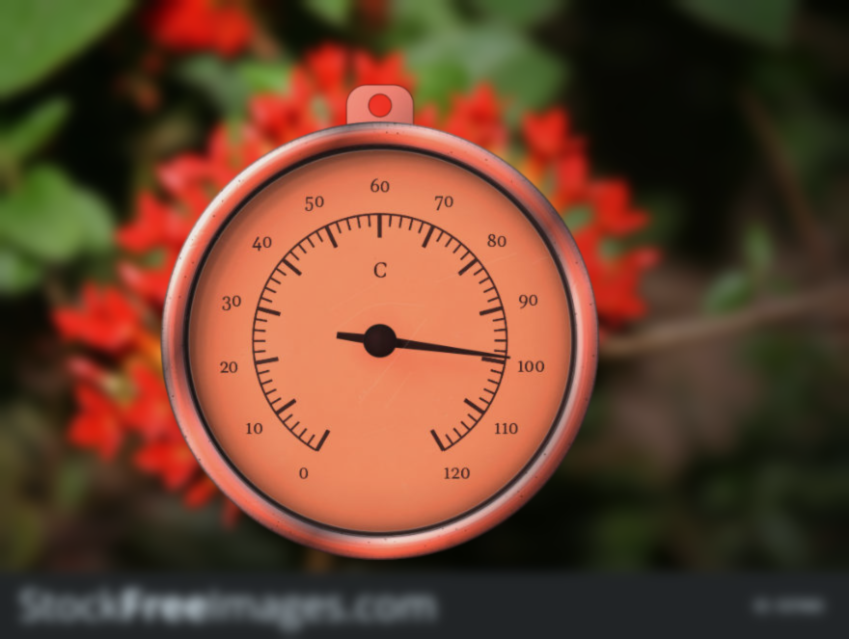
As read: 99°C
